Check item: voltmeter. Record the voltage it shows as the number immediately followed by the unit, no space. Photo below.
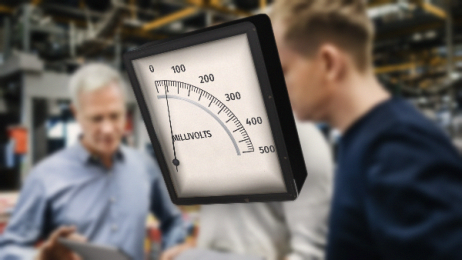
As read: 50mV
